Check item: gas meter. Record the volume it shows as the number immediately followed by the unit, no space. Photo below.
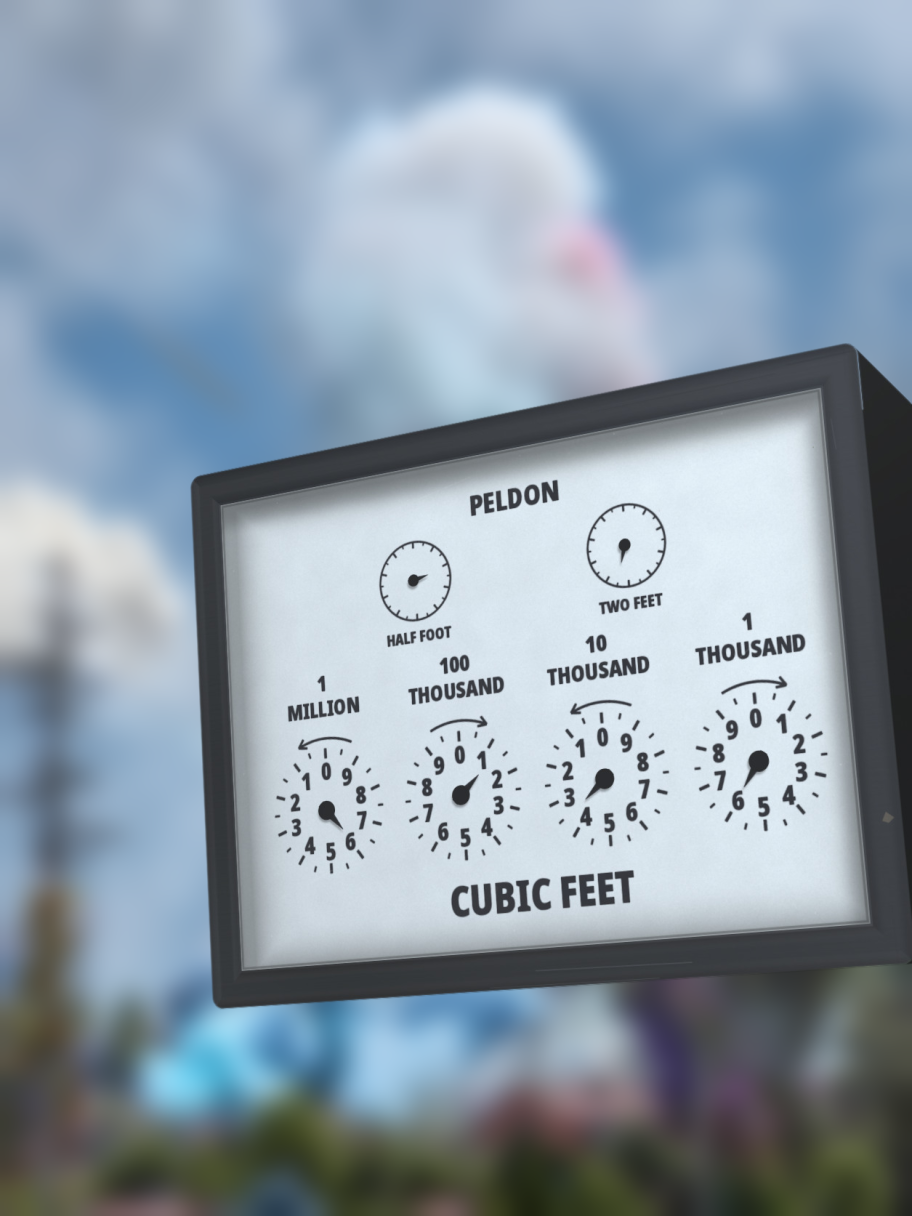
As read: 613600ft³
